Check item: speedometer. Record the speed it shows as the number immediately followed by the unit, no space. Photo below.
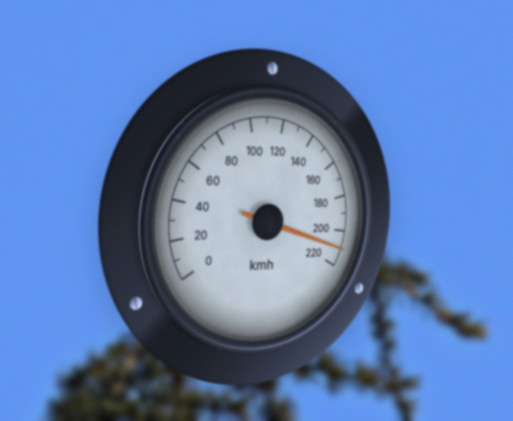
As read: 210km/h
